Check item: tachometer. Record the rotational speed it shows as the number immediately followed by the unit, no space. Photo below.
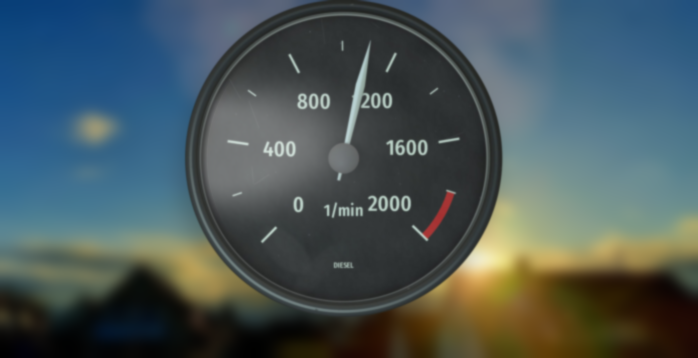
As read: 1100rpm
